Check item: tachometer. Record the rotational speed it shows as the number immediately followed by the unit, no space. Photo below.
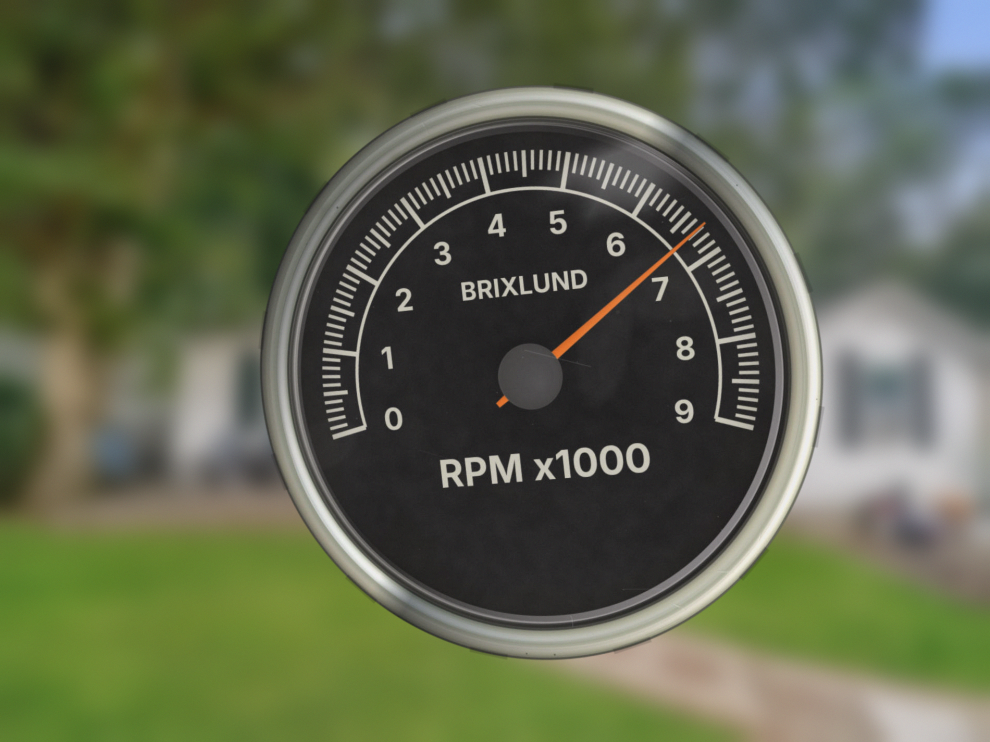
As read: 6700rpm
